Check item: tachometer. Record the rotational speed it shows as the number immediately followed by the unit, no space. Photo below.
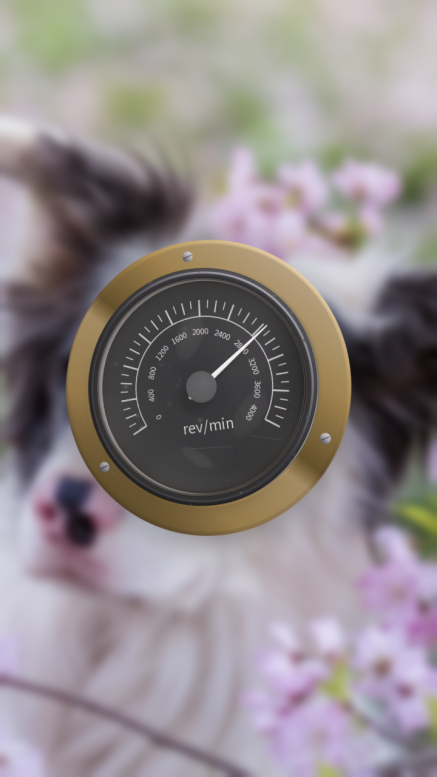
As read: 2850rpm
